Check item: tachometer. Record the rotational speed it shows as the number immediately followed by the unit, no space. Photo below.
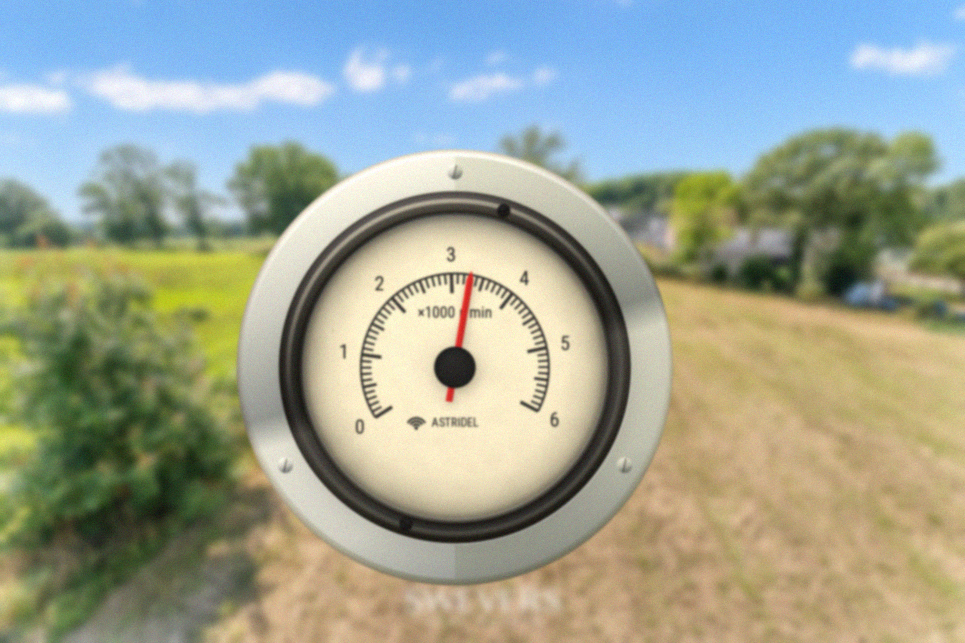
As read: 3300rpm
